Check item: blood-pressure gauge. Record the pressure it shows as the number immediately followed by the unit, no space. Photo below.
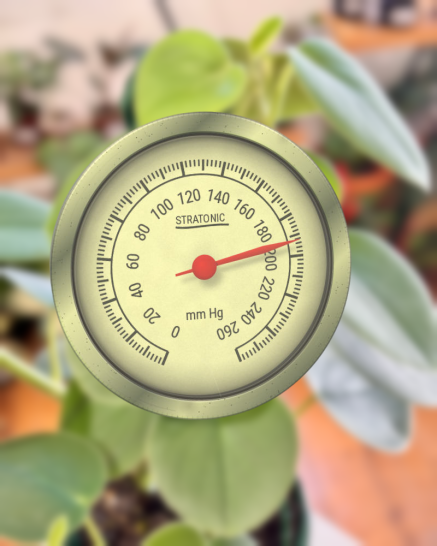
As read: 192mmHg
